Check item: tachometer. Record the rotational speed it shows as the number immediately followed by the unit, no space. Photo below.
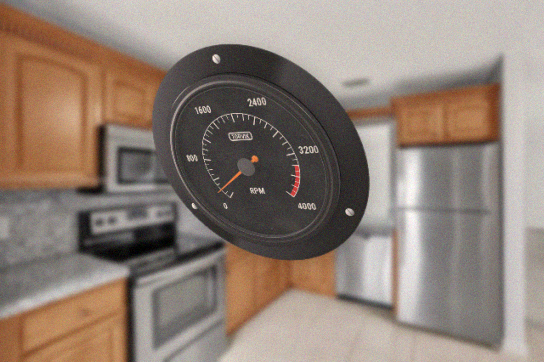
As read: 200rpm
